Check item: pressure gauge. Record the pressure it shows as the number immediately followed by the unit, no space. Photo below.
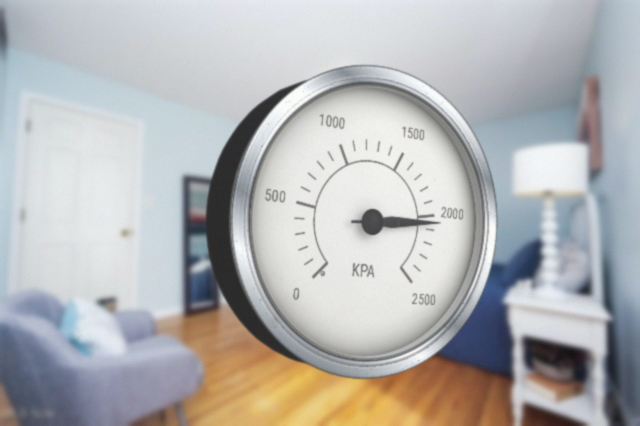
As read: 2050kPa
